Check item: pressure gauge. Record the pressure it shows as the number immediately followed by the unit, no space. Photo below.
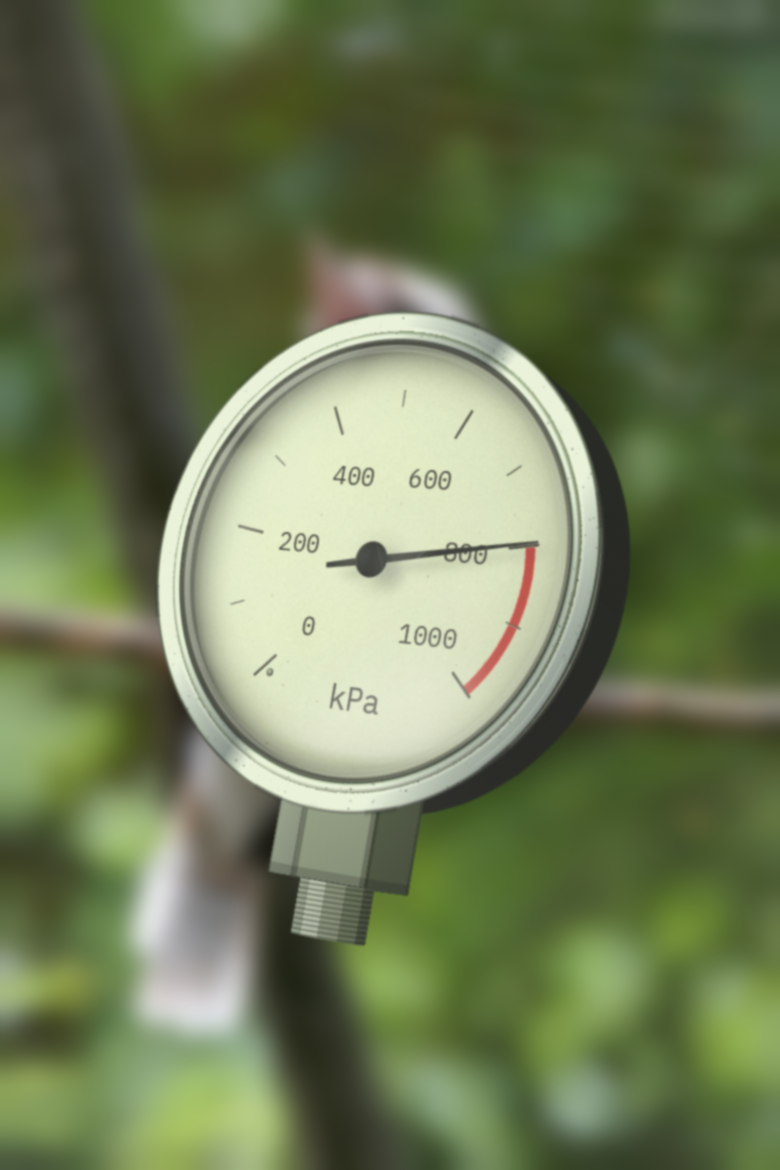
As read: 800kPa
